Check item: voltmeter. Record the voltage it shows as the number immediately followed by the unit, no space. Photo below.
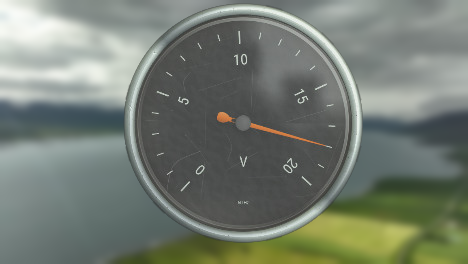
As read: 18V
